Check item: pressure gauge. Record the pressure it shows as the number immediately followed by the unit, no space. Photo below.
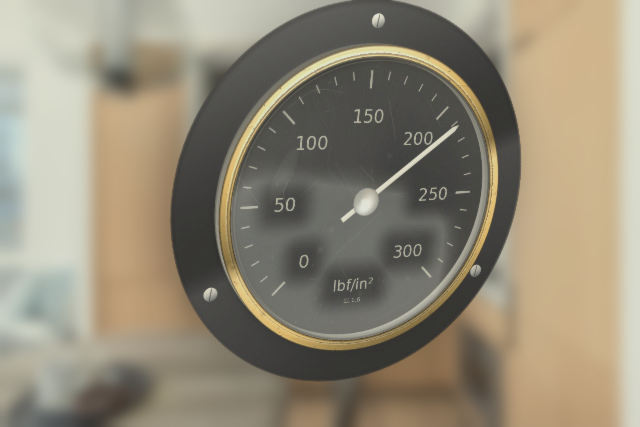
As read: 210psi
